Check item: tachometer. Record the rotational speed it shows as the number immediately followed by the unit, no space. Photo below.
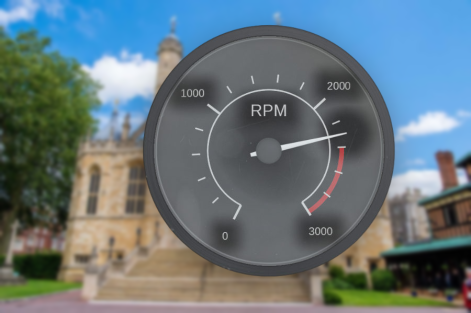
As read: 2300rpm
